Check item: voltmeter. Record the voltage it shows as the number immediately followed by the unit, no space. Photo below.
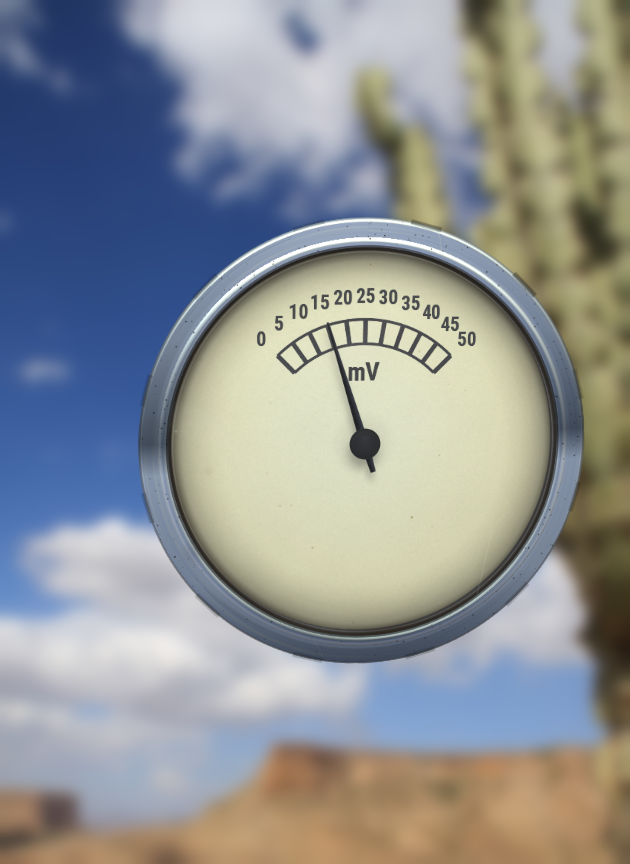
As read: 15mV
